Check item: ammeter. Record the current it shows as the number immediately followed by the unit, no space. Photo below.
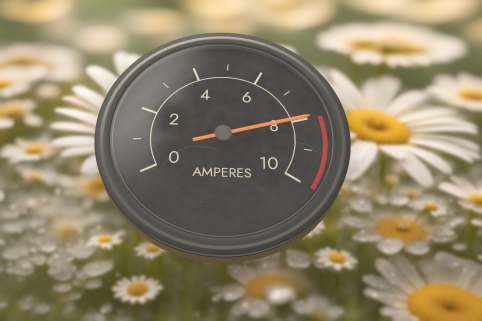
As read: 8A
